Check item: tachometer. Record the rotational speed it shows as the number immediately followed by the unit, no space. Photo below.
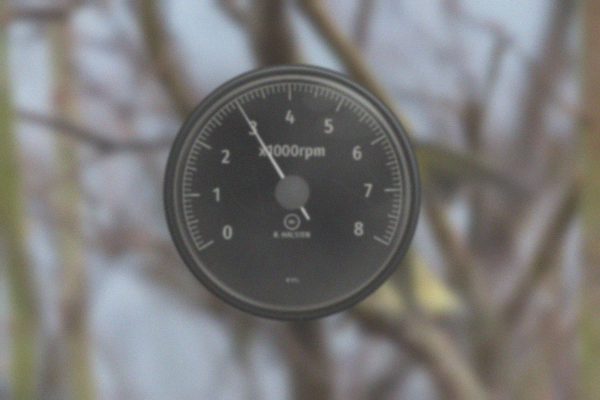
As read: 3000rpm
